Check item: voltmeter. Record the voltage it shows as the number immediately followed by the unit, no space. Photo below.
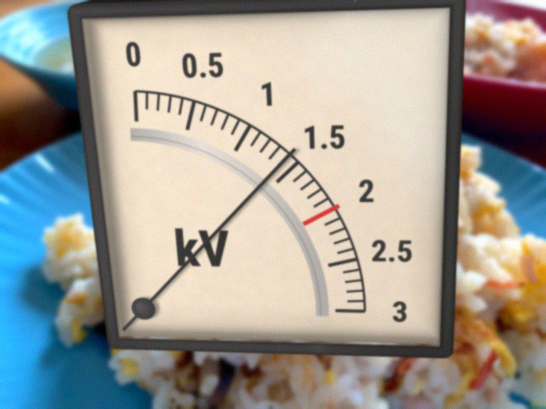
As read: 1.4kV
